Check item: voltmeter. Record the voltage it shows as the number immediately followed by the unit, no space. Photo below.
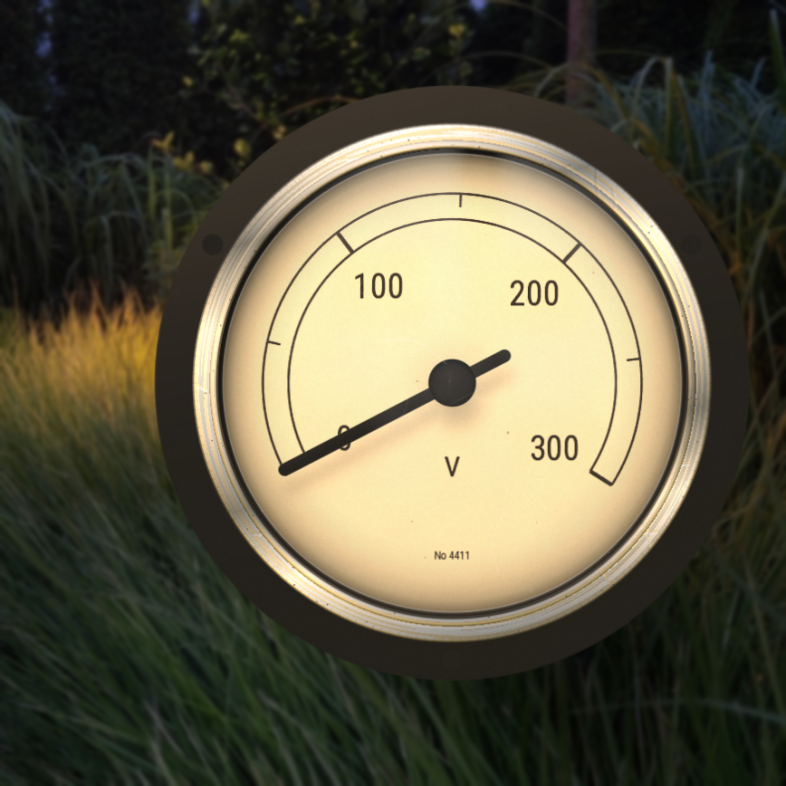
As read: 0V
